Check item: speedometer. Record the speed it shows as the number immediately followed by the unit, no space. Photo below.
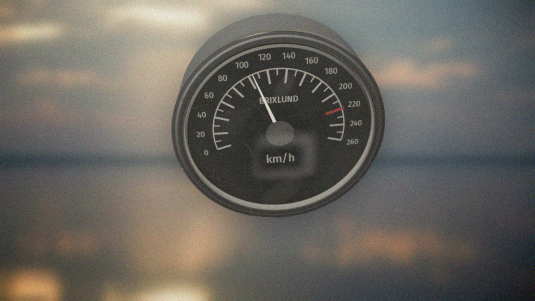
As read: 105km/h
